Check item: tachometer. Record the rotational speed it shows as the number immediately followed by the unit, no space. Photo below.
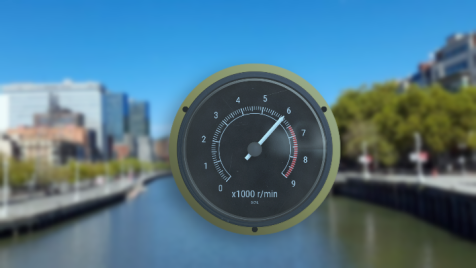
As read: 6000rpm
